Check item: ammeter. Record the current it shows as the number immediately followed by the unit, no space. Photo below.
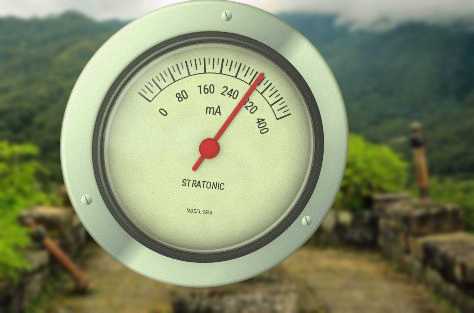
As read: 290mA
